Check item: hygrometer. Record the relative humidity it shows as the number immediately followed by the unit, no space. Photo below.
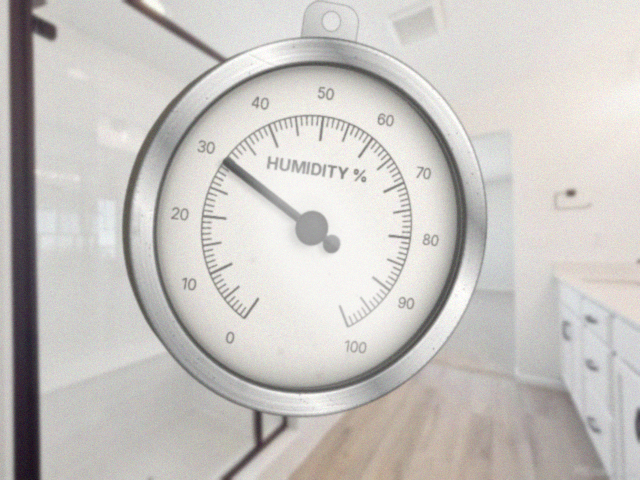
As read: 30%
